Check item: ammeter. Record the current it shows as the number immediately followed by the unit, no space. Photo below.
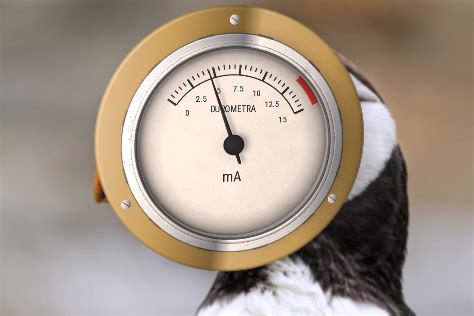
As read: 4.5mA
